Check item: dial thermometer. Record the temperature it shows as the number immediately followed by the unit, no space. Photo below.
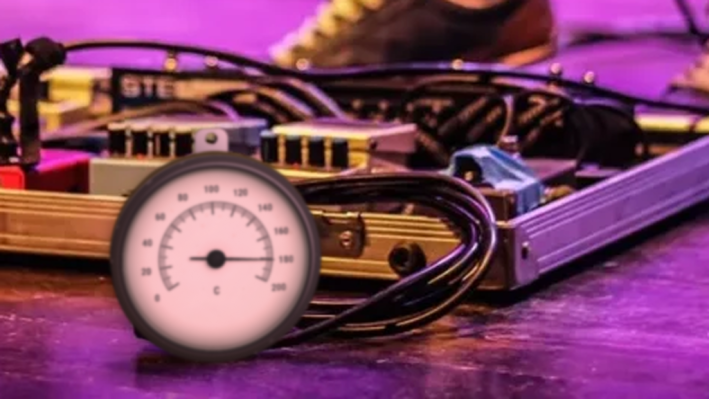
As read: 180°C
